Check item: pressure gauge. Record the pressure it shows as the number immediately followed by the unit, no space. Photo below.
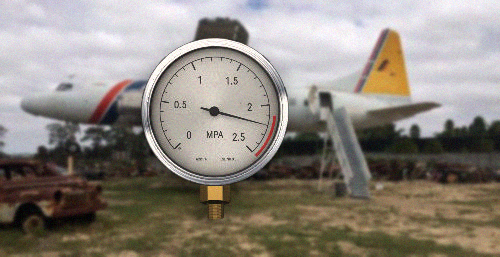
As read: 2.2MPa
